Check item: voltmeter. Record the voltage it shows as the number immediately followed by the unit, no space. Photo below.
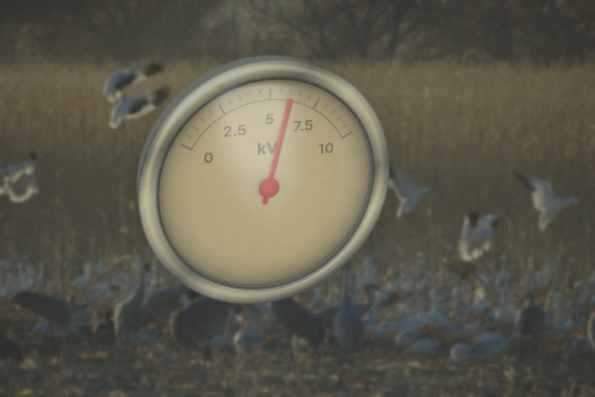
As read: 6kV
